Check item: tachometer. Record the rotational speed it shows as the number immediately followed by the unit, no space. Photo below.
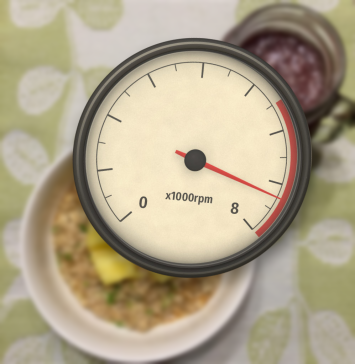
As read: 7250rpm
